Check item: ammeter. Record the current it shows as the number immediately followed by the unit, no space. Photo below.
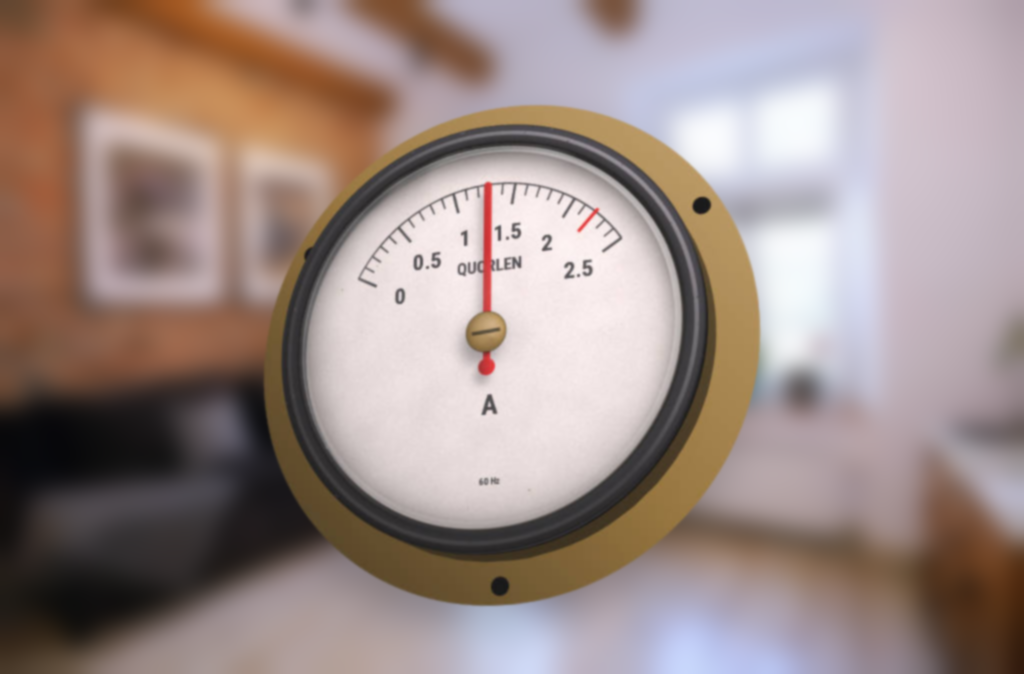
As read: 1.3A
